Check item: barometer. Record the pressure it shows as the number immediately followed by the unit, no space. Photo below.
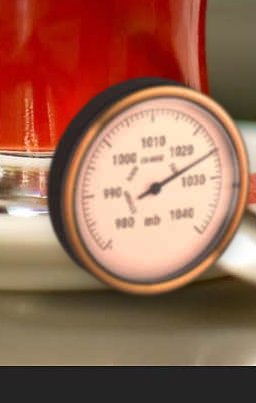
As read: 1025mbar
